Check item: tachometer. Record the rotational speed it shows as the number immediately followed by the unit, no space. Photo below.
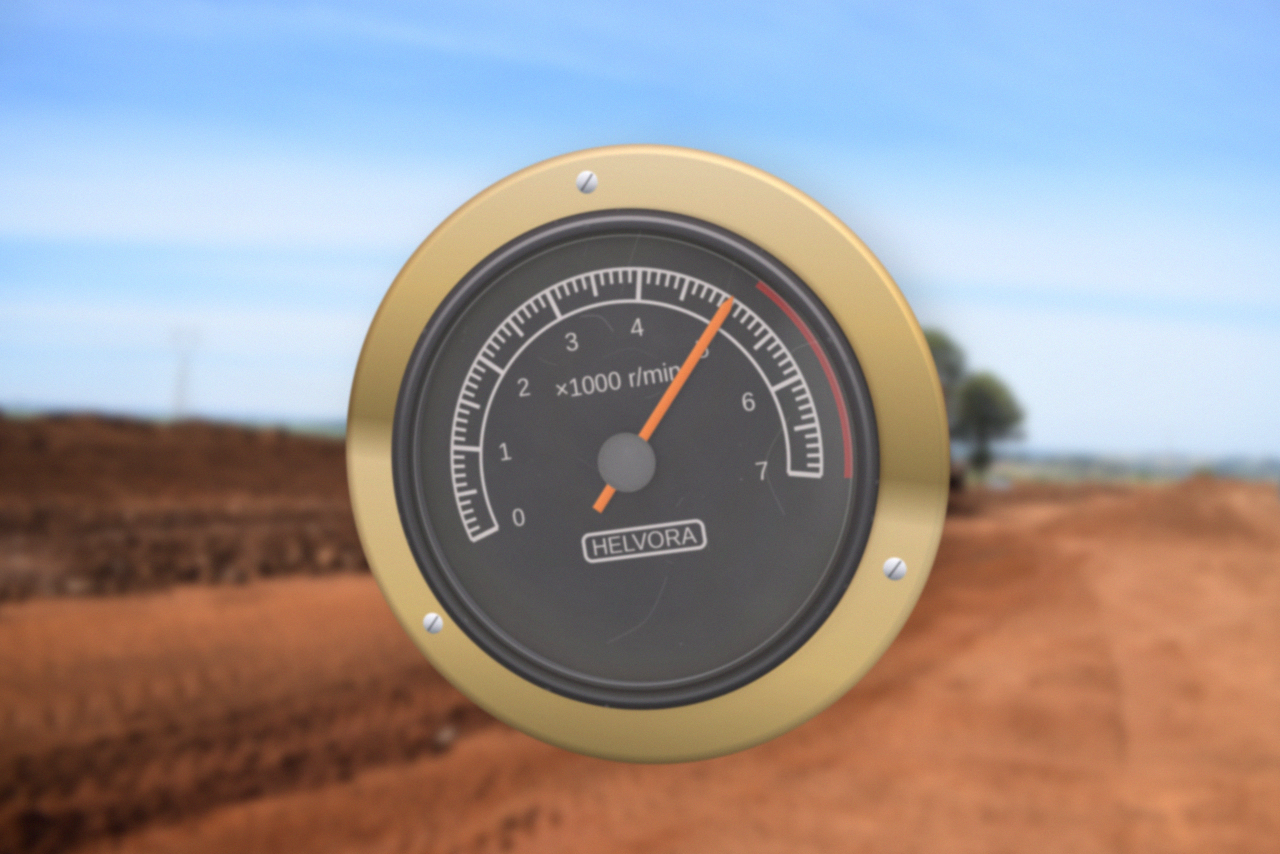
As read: 5000rpm
